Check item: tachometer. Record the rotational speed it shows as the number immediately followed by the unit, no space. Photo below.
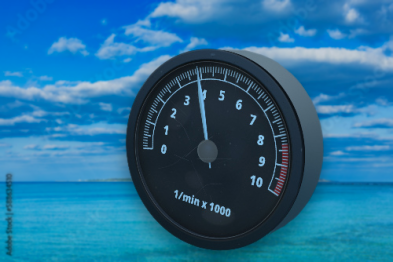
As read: 4000rpm
